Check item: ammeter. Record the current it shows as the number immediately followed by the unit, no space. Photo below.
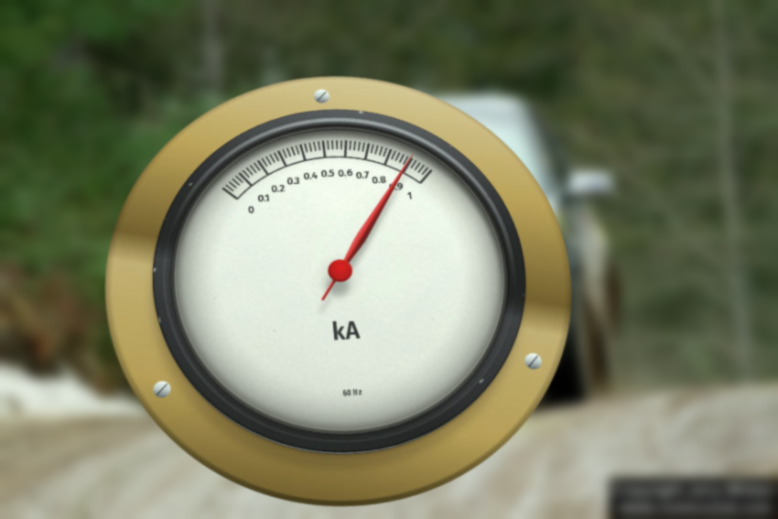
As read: 0.9kA
